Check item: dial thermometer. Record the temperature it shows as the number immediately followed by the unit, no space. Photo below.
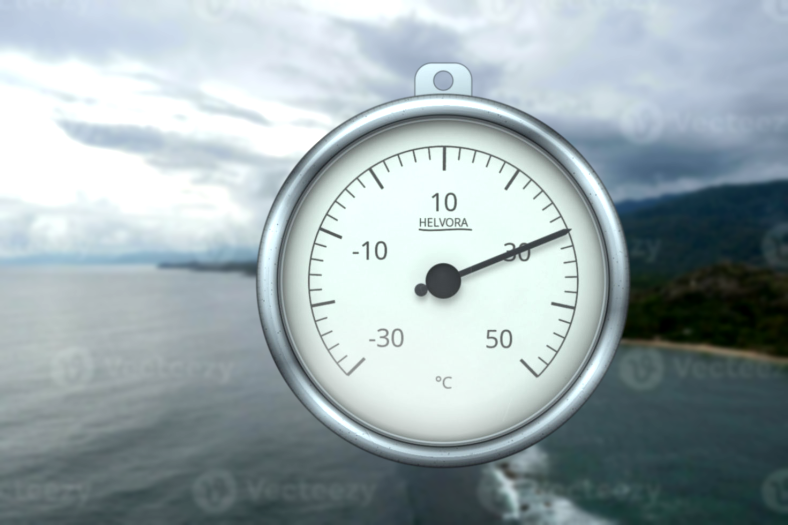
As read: 30°C
